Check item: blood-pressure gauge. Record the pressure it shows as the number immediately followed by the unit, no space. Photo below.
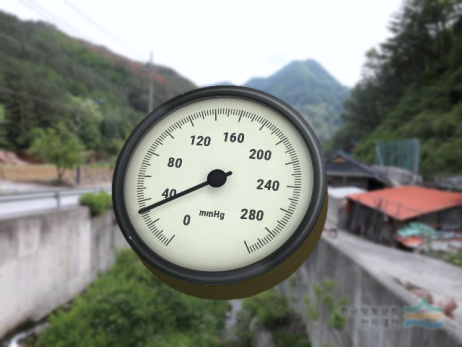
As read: 30mmHg
